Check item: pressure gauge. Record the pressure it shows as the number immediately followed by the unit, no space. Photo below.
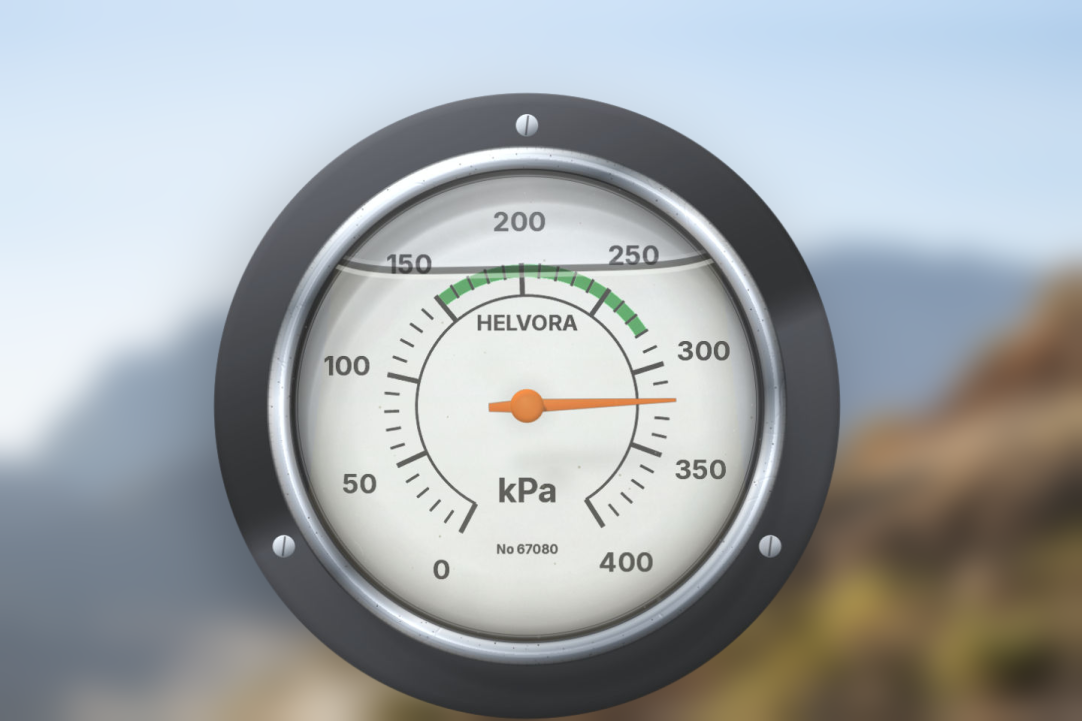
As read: 320kPa
